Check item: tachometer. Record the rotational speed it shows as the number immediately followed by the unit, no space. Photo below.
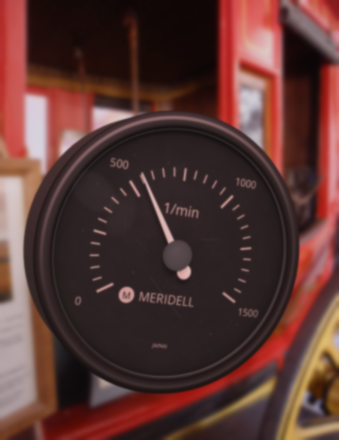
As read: 550rpm
